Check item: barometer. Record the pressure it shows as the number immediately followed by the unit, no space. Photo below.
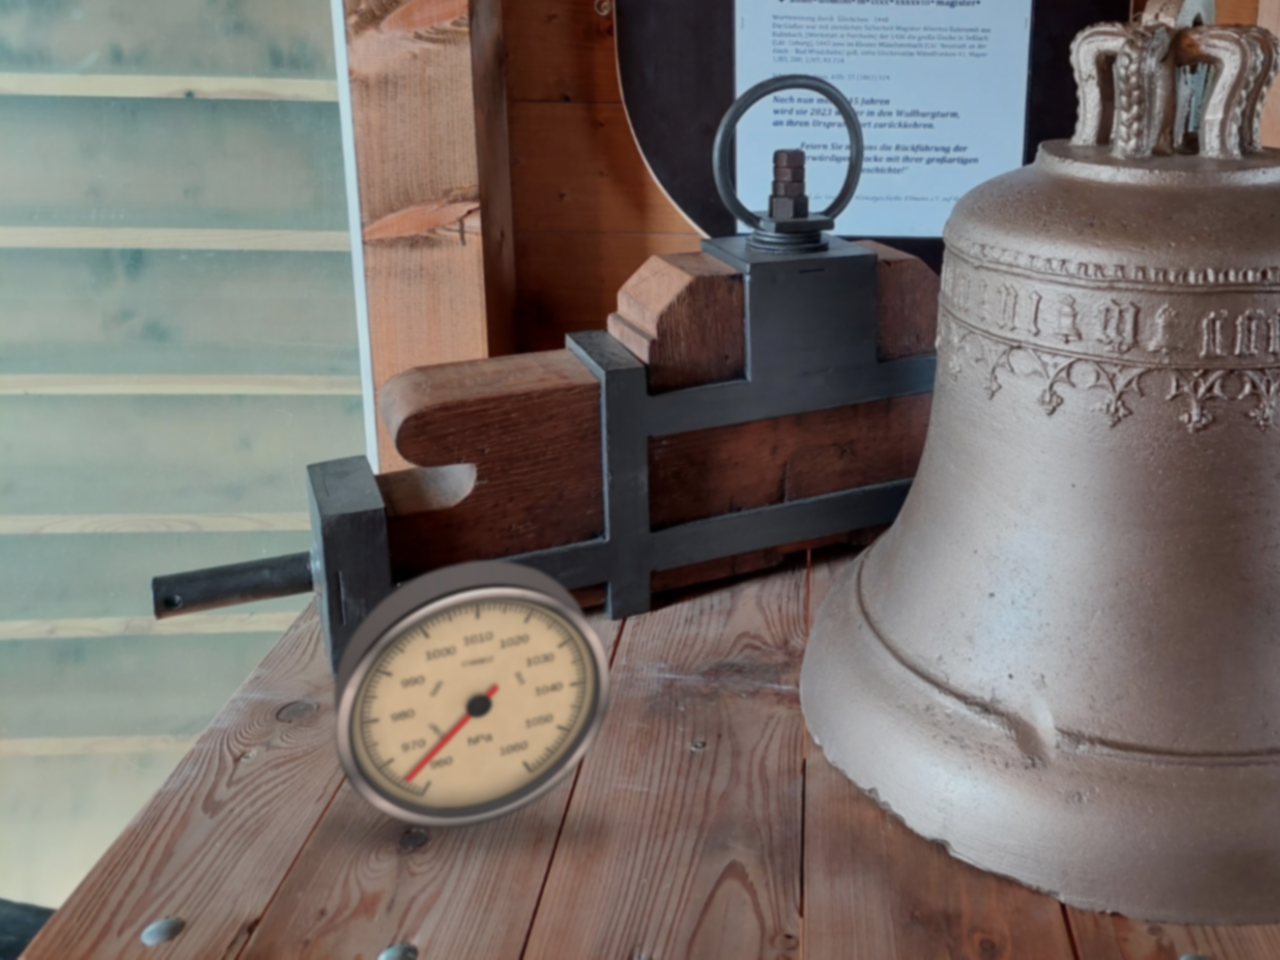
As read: 965hPa
